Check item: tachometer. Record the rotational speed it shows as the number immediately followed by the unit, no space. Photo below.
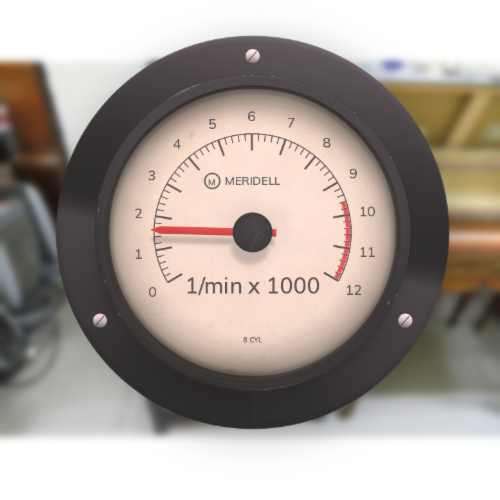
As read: 1600rpm
